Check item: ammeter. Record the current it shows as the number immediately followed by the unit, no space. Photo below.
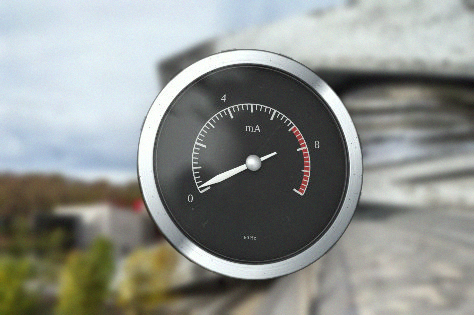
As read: 0.2mA
